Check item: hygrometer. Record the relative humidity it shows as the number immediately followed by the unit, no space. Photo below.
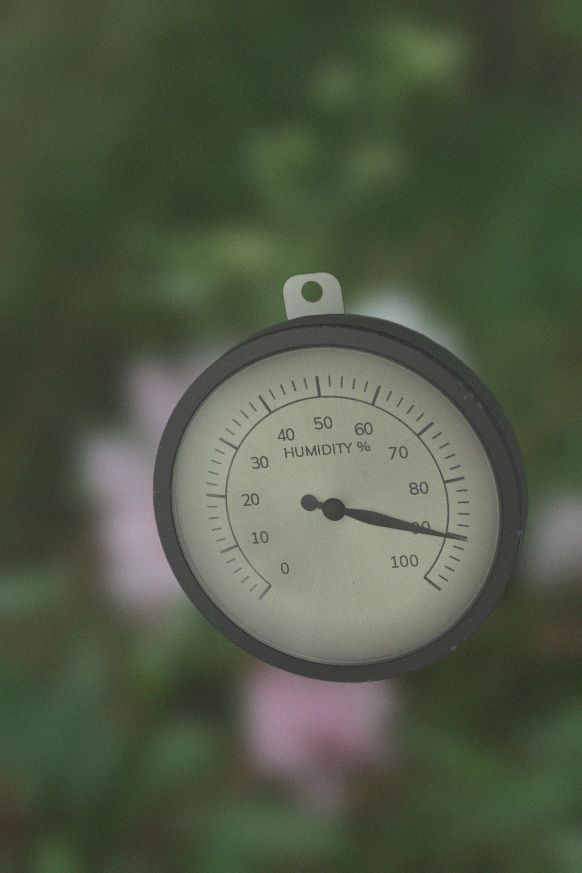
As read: 90%
